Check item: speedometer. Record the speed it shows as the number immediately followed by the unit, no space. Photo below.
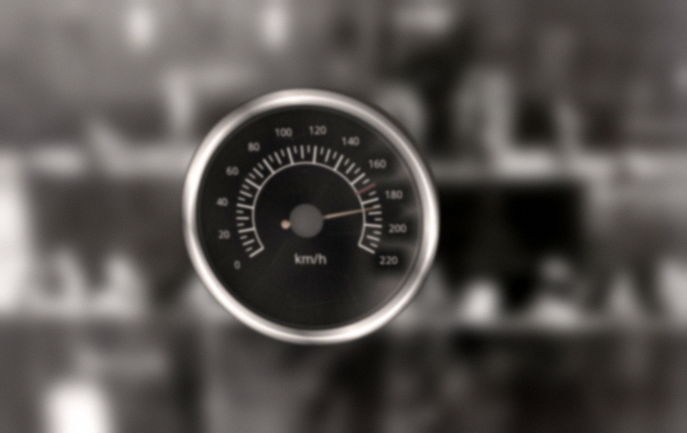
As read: 185km/h
